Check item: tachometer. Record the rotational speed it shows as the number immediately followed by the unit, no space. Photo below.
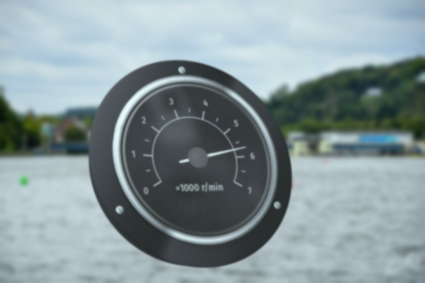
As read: 5750rpm
